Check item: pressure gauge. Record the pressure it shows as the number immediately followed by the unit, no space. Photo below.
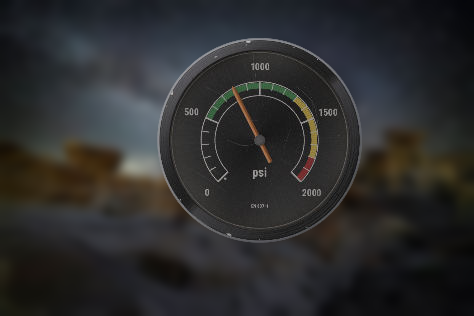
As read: 800psi
